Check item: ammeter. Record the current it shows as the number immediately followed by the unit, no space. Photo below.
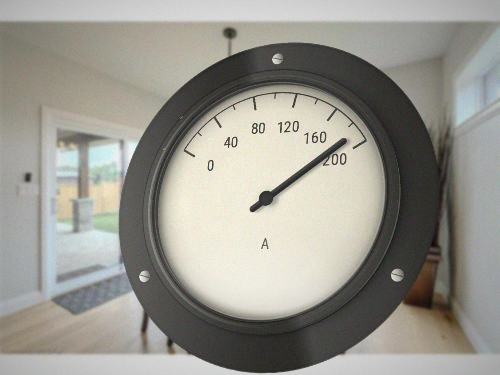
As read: 190A
